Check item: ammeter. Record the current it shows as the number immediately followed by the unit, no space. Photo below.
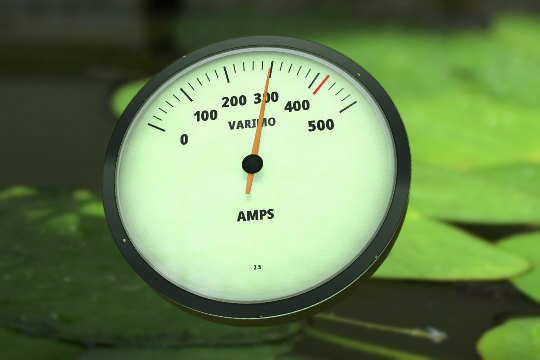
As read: 300A
